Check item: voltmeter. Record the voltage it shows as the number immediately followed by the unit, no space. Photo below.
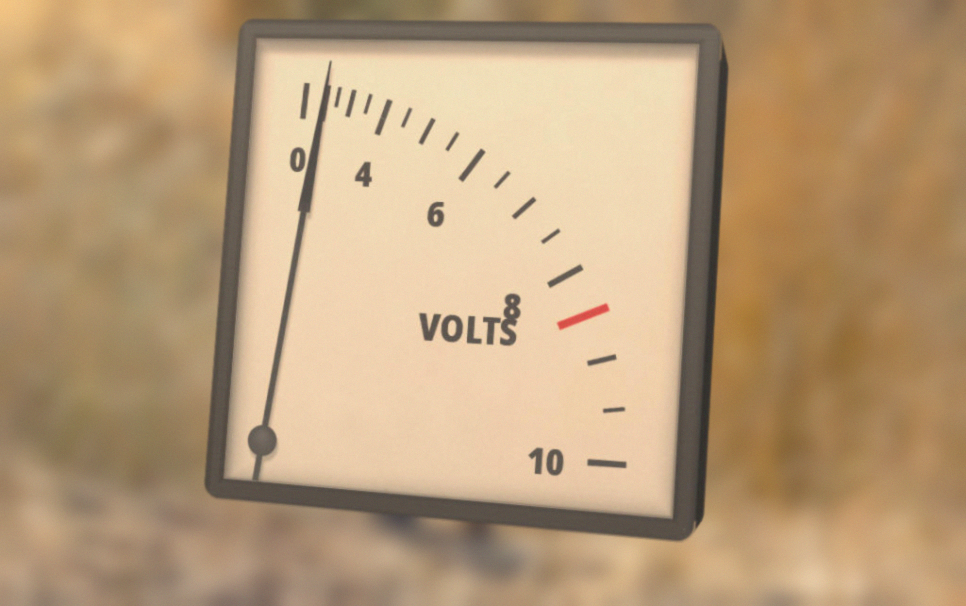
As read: 2V
